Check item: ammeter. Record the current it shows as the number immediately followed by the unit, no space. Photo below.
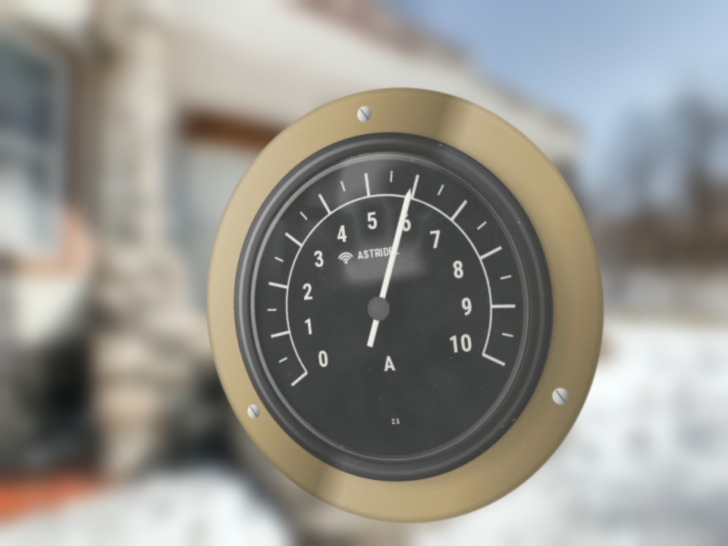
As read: 6A
